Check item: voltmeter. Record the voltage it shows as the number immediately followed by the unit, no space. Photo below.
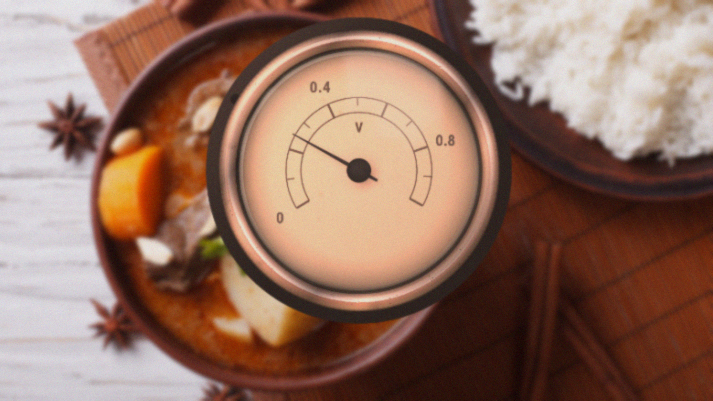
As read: 0.25V
